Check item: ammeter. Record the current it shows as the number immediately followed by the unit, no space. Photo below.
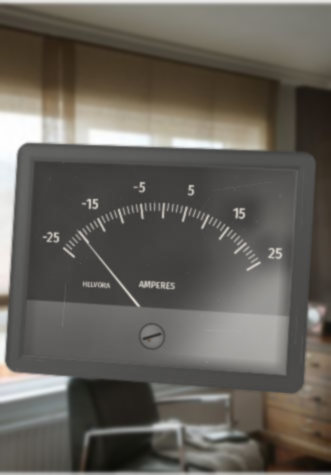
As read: -20A
